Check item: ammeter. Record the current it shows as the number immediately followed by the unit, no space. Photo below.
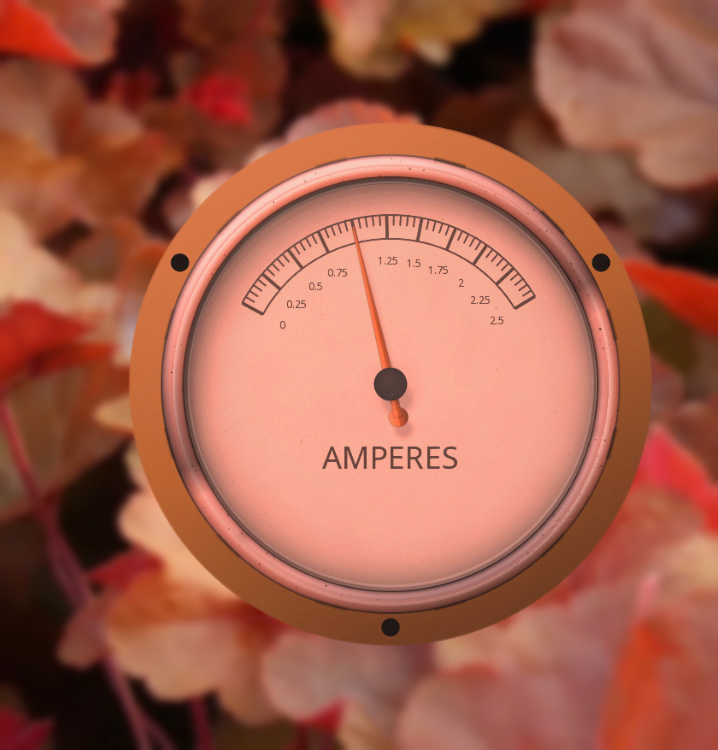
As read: 1A
